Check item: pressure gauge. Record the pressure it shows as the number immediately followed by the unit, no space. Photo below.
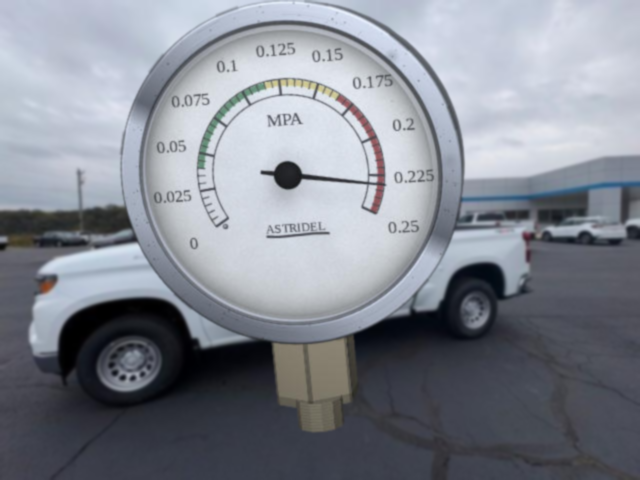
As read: 0.23MPa
